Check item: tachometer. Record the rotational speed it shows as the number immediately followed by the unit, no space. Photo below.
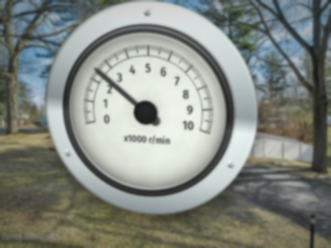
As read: 2500rpm
